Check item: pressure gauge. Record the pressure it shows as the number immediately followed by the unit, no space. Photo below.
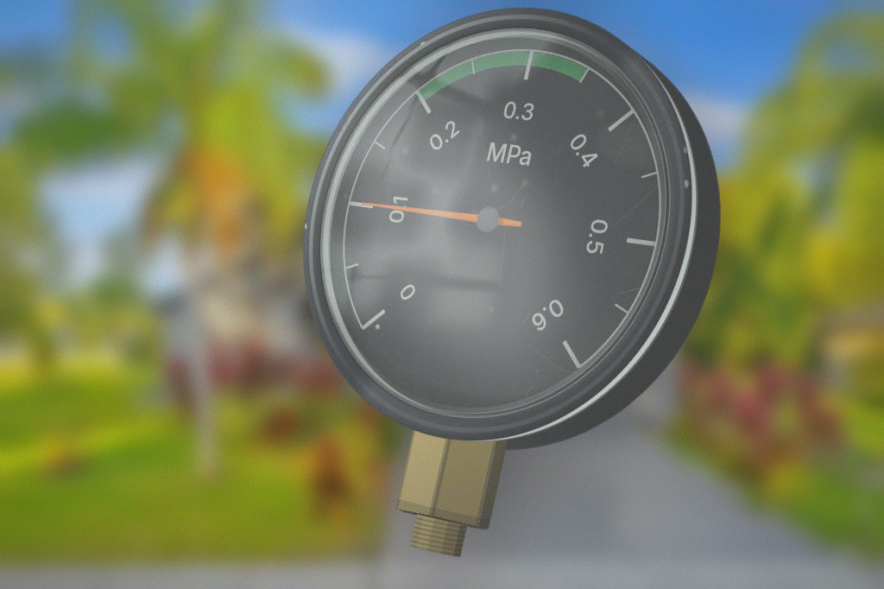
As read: 0.1MPa
